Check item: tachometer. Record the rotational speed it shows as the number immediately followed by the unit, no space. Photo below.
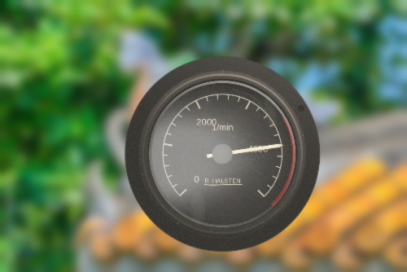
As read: 4000rpm
